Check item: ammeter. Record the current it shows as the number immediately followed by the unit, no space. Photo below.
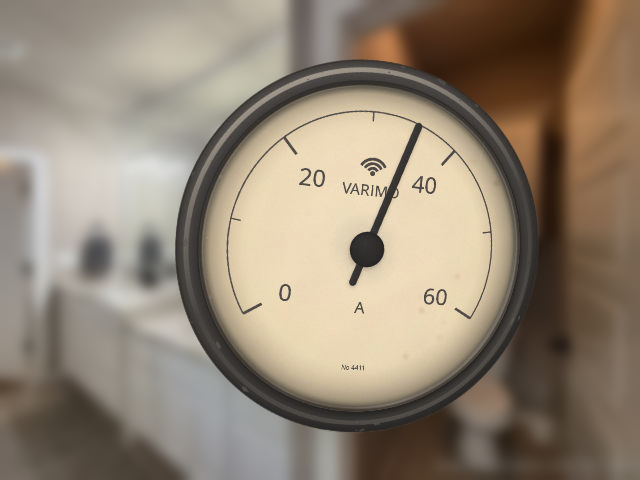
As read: 35A
